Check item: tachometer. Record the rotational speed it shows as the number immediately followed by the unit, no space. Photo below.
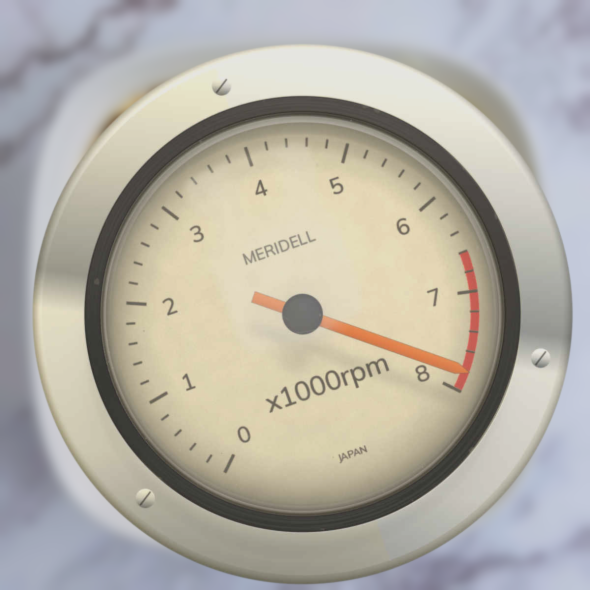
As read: 7800rpm
